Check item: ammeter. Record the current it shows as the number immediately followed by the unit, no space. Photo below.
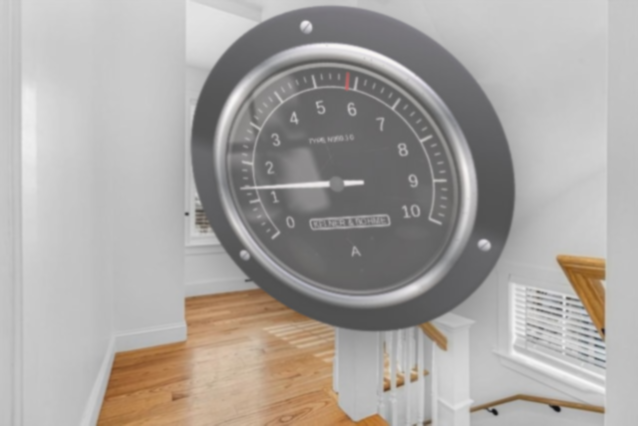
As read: 1.4A
